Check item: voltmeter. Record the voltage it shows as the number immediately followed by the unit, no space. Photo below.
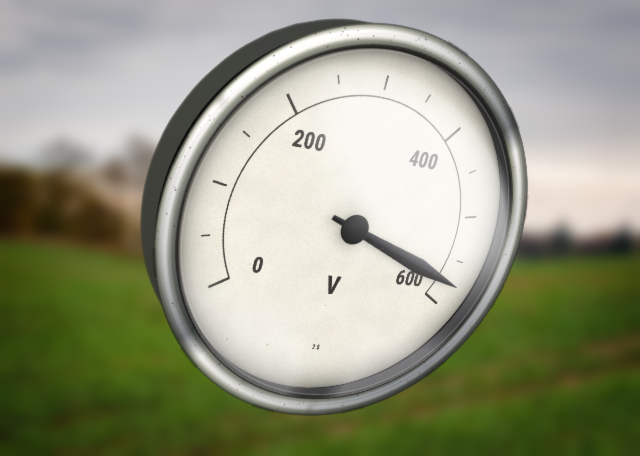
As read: 575V
